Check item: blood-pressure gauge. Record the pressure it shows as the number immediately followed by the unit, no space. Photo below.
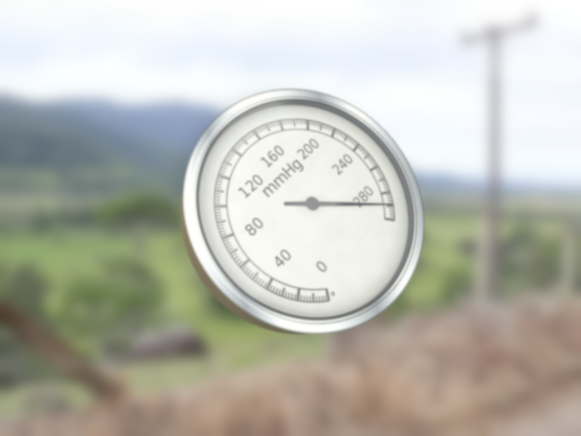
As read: 290mmHg
